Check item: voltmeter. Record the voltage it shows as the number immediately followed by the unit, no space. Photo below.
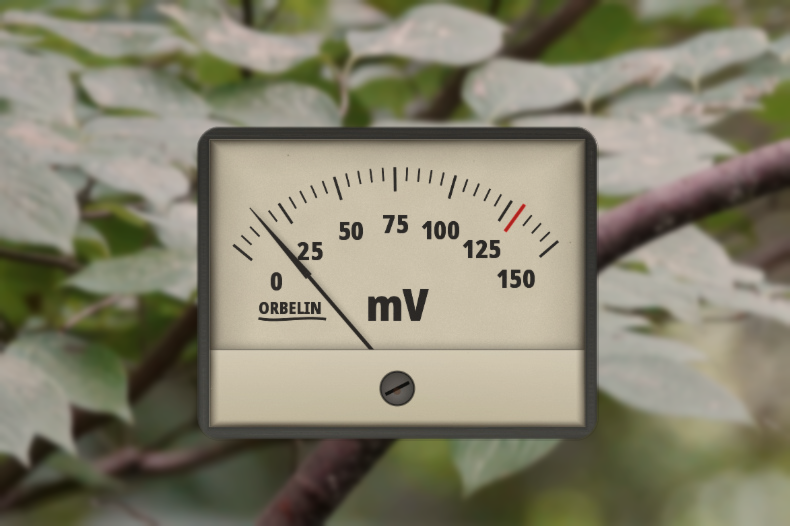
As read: 15mV
